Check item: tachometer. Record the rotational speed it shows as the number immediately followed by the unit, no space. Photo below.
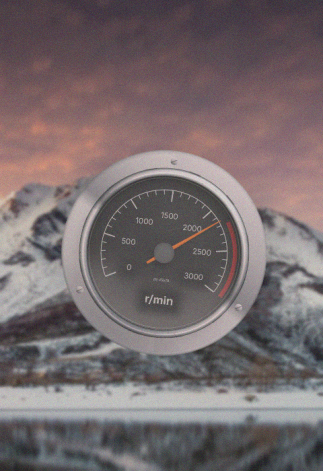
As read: 2150rpm
